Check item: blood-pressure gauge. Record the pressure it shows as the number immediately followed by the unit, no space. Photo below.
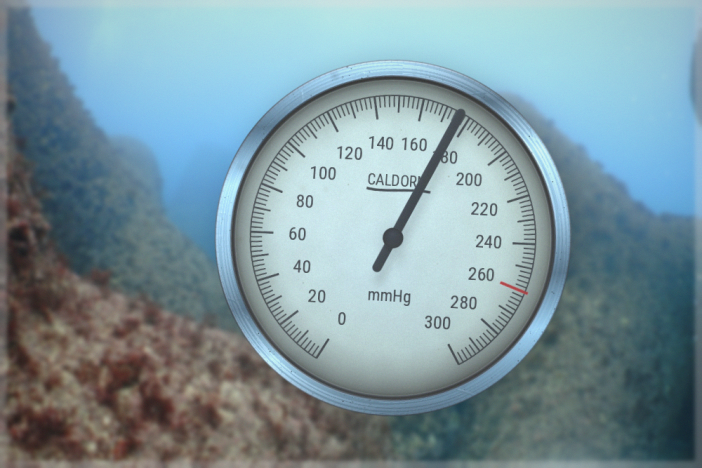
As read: 176mmHg
